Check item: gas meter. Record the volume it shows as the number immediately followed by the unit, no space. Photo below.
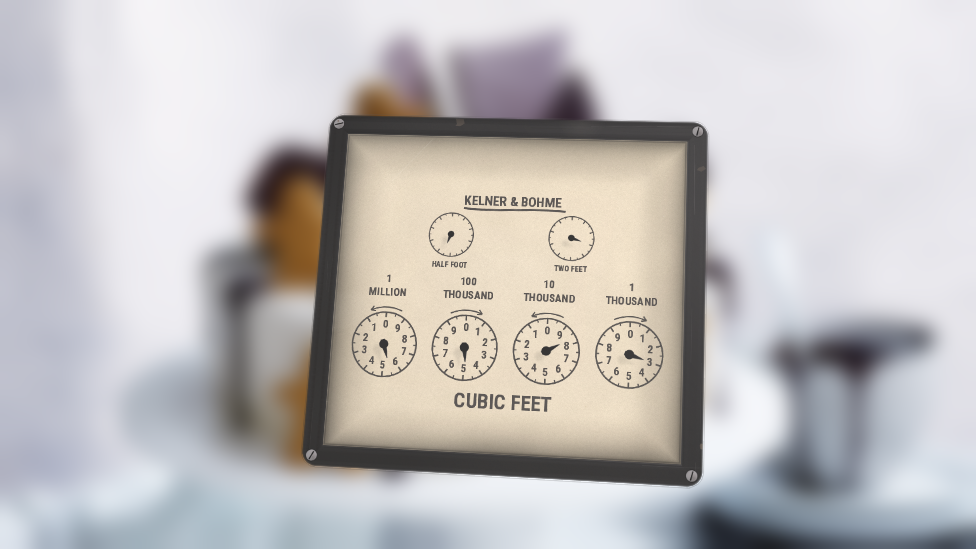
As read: 548300ft³
